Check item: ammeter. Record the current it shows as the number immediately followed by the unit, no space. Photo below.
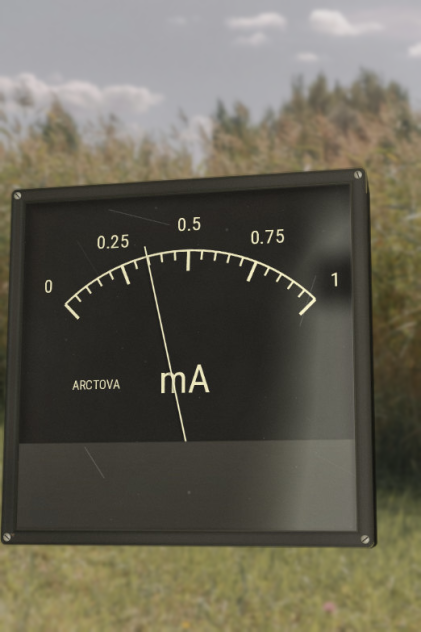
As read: 0.35mA
